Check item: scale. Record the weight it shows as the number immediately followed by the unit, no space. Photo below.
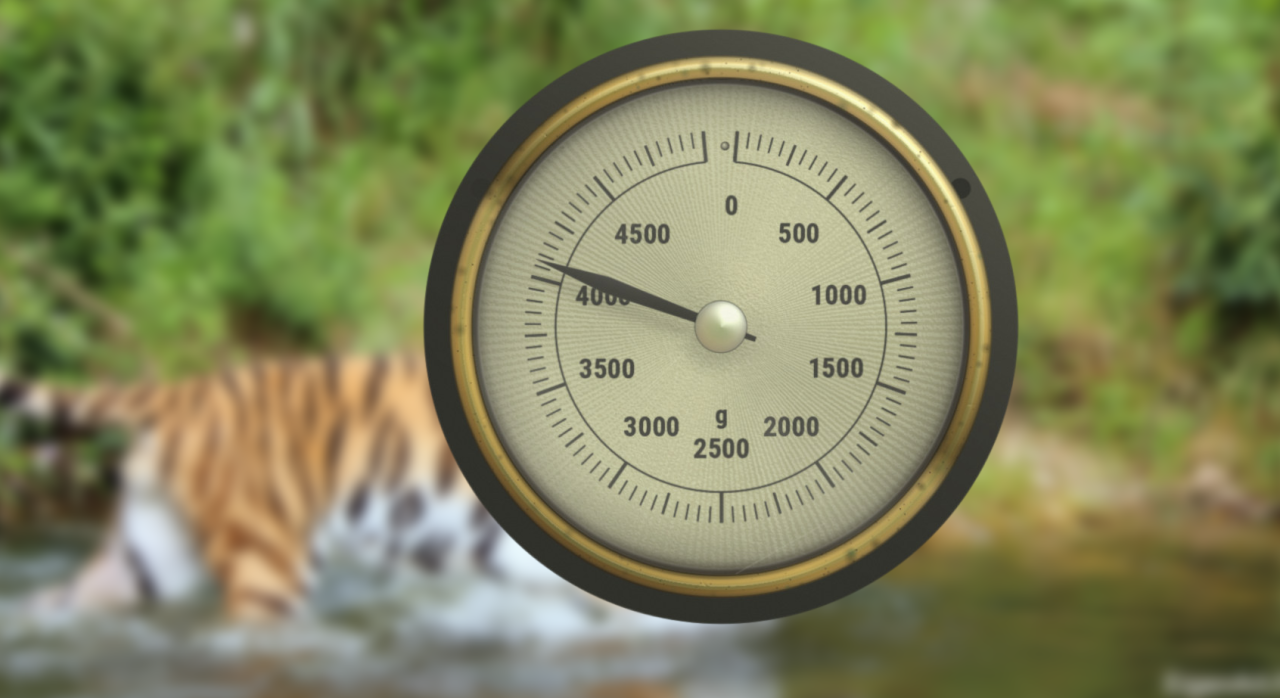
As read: 4075g
